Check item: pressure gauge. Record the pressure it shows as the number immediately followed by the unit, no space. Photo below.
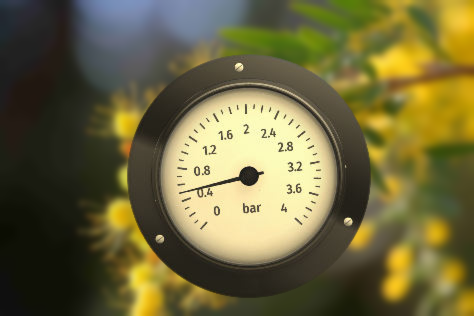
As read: 0.5bar
